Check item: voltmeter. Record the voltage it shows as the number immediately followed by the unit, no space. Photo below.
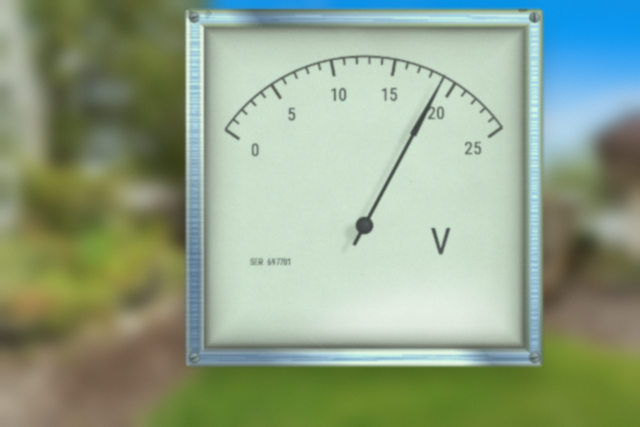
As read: 19V
